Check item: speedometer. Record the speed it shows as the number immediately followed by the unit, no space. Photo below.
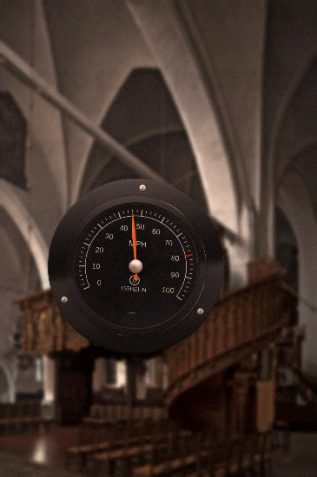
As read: 46mph
